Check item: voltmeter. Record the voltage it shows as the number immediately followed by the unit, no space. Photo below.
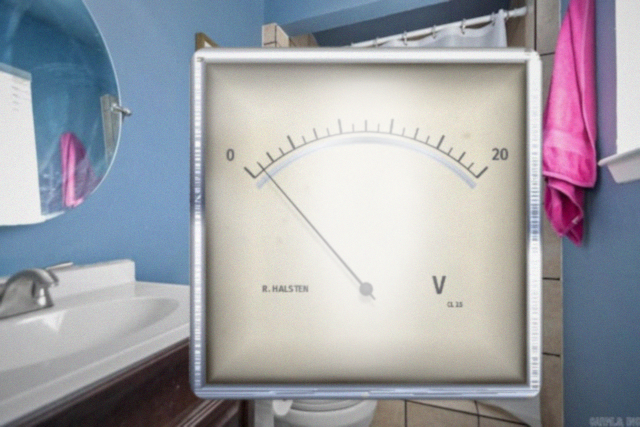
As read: 1V
